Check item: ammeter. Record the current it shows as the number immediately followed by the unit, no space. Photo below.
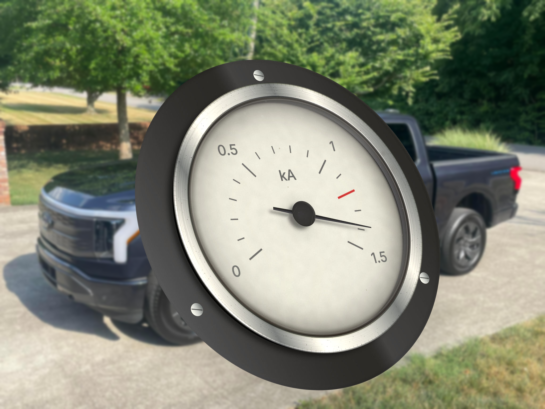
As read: 1.4kA
